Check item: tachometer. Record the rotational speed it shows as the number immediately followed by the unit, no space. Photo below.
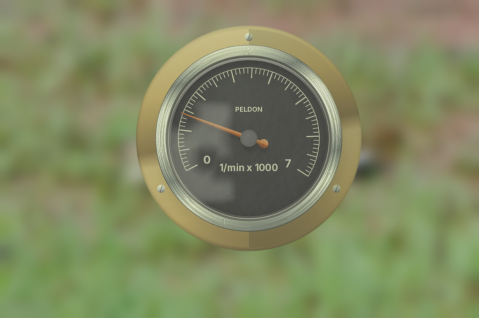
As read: 1400rpm
